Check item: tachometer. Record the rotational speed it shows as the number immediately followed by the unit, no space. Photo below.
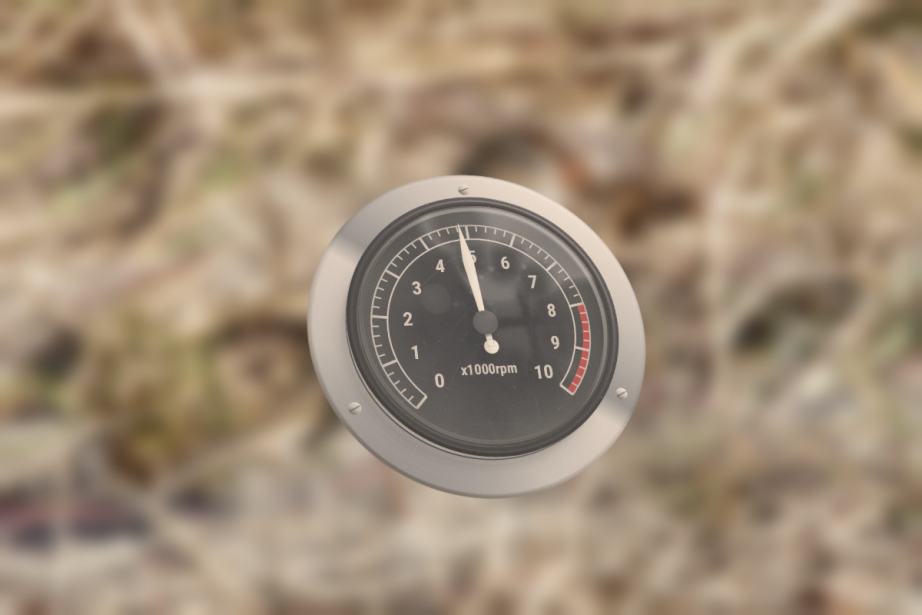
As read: 4800rpm
